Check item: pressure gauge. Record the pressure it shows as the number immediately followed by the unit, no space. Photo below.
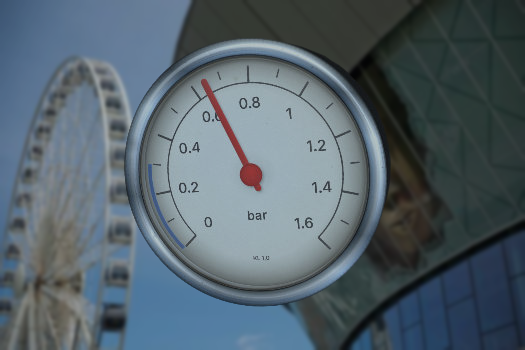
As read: 0.65bar
